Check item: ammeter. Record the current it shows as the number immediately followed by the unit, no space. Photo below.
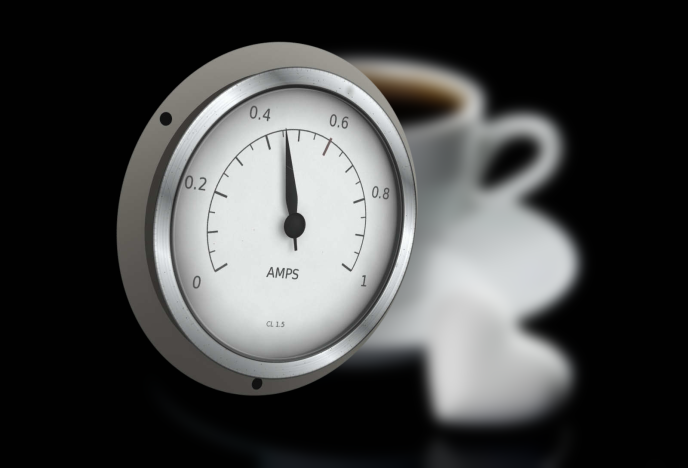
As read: 0.45A
